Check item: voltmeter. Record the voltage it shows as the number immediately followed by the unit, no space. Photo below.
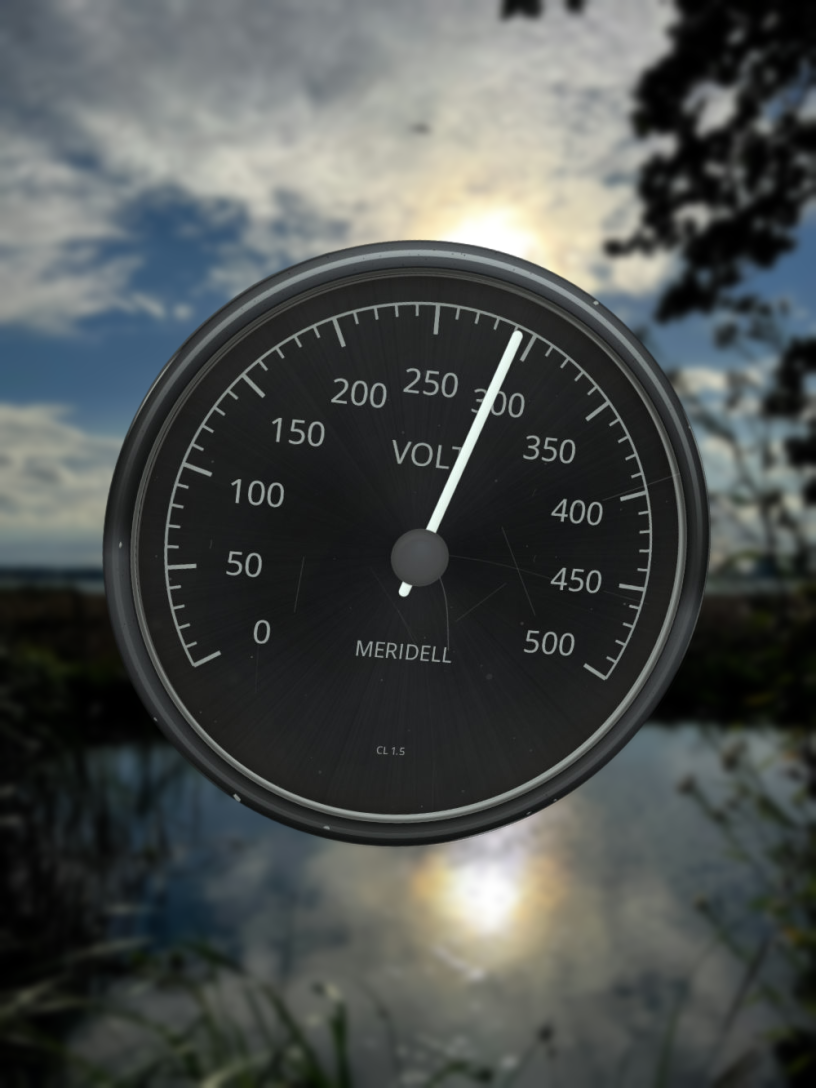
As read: 290V
